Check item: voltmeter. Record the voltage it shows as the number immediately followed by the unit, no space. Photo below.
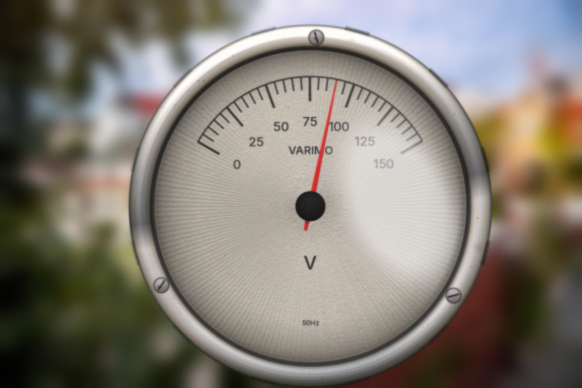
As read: 90V
